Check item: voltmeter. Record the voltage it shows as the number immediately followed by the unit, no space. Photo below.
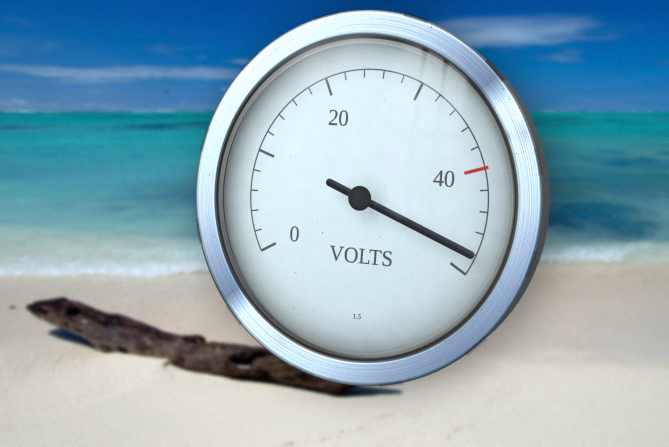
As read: 48V
